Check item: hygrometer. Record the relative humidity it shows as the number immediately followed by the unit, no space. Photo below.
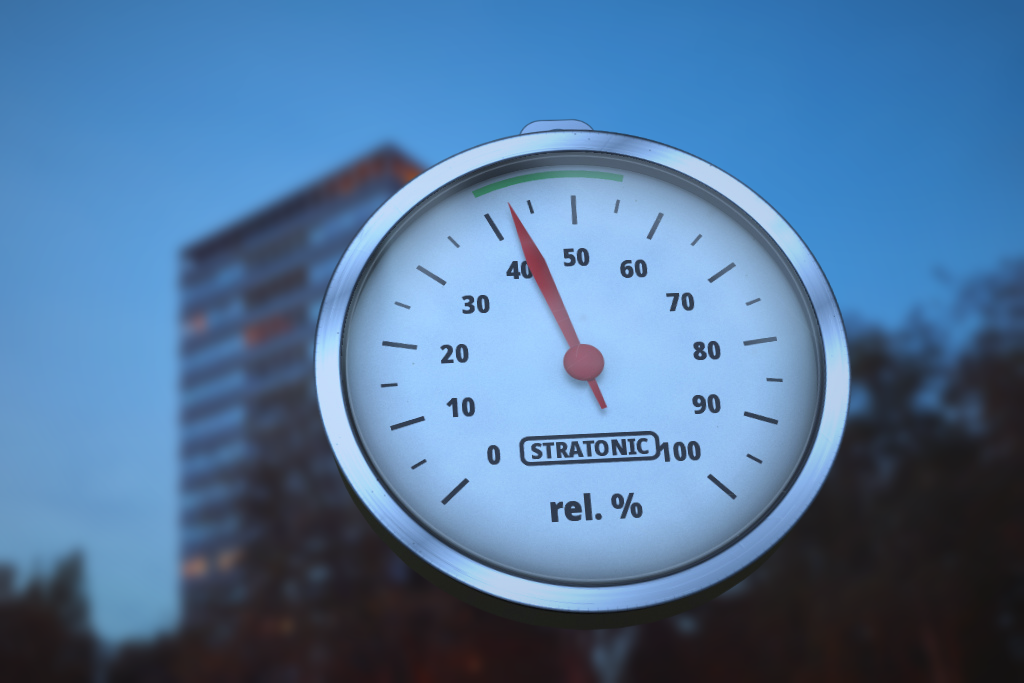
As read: 42.5%
